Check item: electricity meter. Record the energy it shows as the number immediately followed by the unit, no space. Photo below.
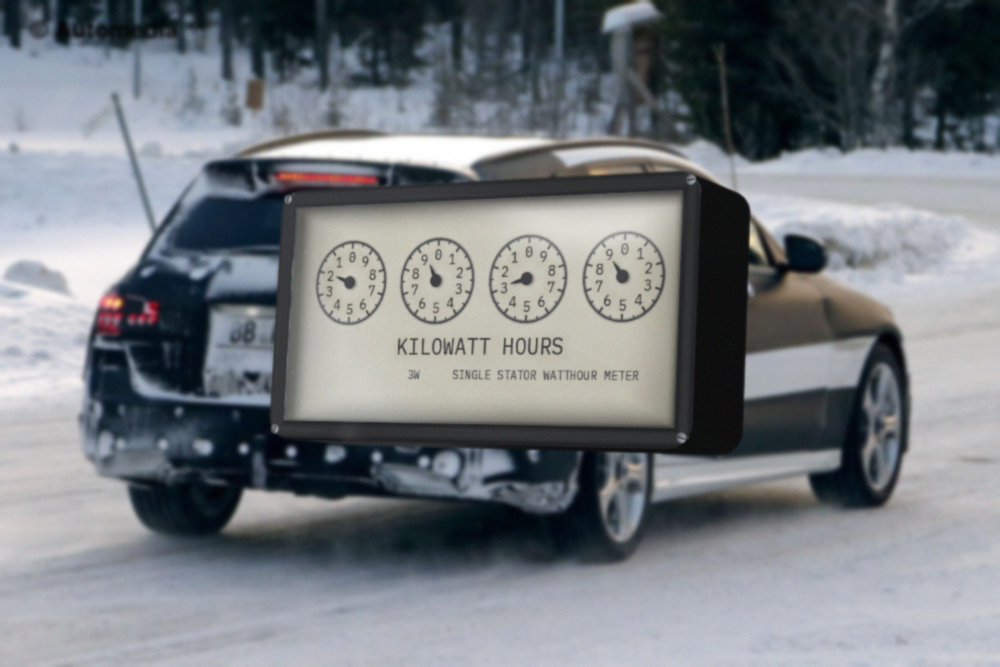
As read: 1929kWh
